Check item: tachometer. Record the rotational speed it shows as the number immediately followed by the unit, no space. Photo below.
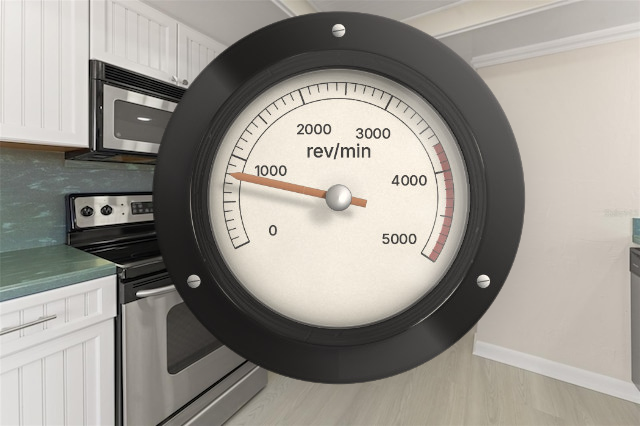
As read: 800rpm
